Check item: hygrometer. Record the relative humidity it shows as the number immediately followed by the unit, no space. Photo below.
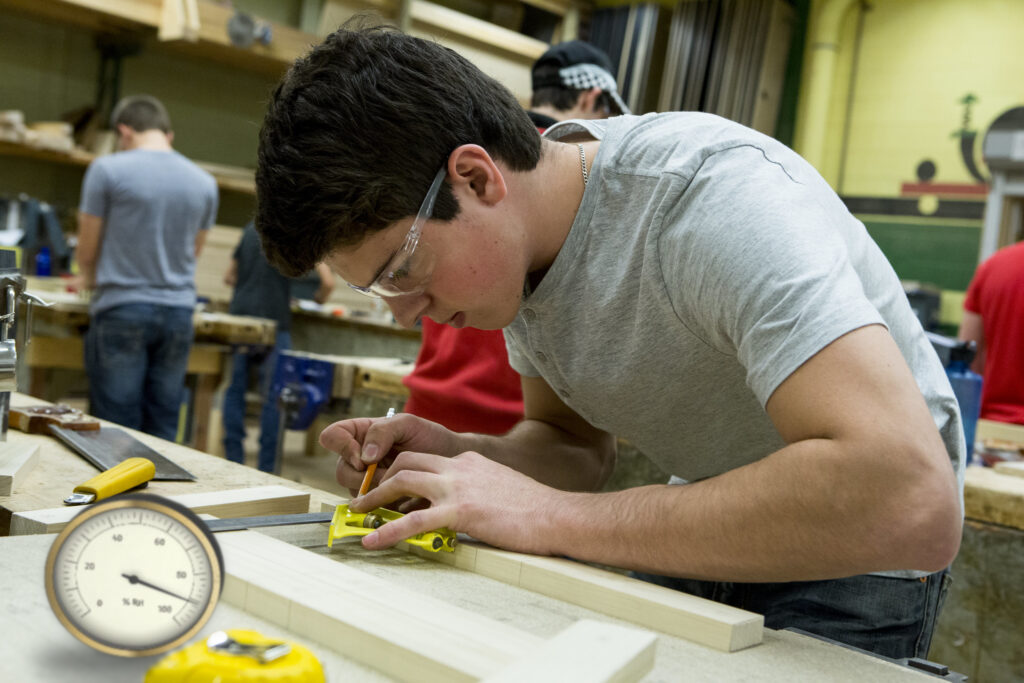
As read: 90%
